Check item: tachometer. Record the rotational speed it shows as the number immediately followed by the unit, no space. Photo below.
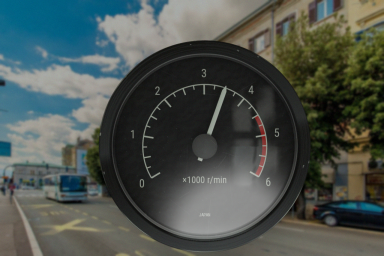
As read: 3500rpm
